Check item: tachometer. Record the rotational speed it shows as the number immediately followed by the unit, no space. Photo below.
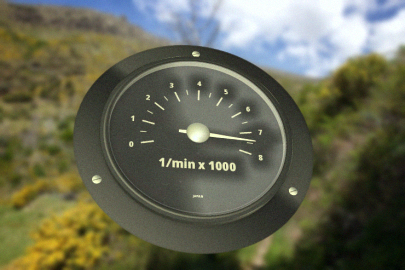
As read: 7500rpm
